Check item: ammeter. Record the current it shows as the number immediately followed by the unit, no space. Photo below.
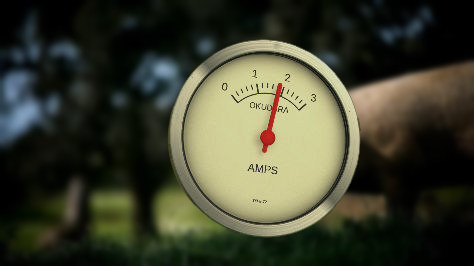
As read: 1.8A
